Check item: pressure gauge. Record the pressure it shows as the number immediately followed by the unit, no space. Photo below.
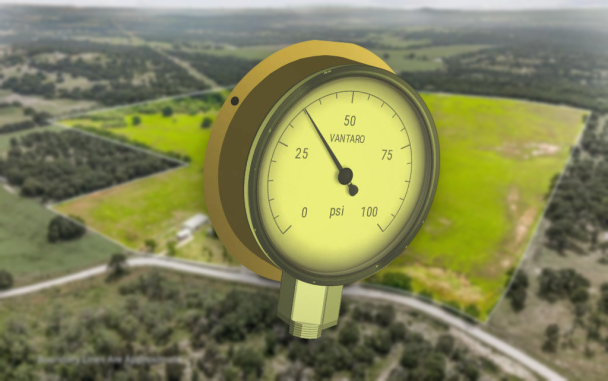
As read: 35psi
